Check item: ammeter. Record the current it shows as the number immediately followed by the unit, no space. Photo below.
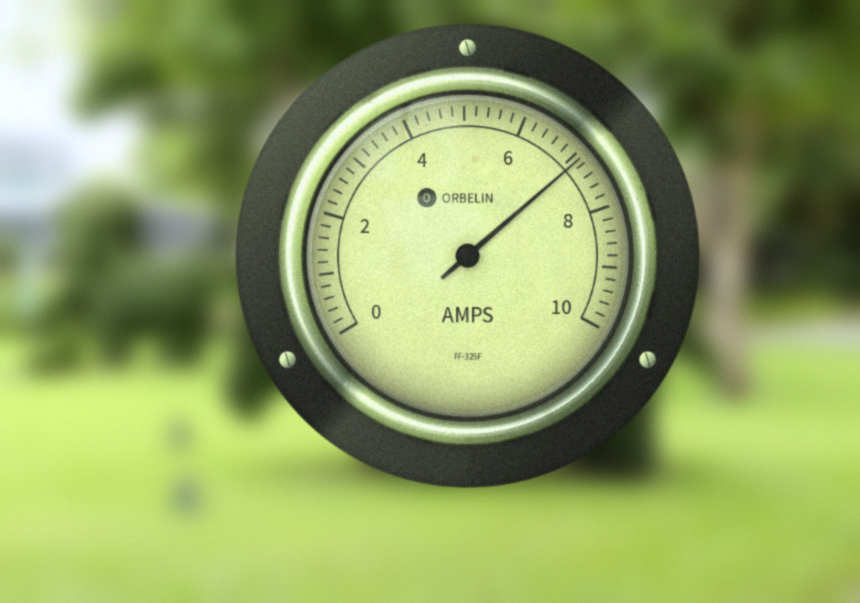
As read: 7.1A
